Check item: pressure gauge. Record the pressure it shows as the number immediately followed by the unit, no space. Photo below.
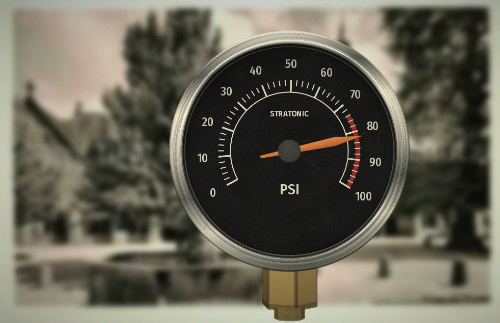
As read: 82psi
